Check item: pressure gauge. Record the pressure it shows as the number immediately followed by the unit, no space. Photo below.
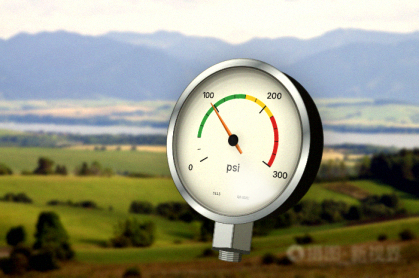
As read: 100psi
